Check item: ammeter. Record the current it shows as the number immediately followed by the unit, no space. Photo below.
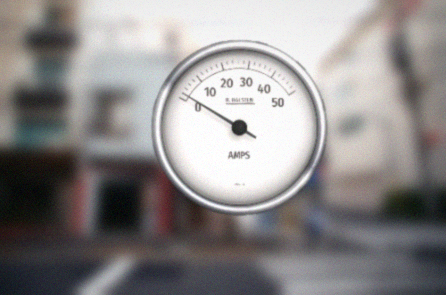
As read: 2A
